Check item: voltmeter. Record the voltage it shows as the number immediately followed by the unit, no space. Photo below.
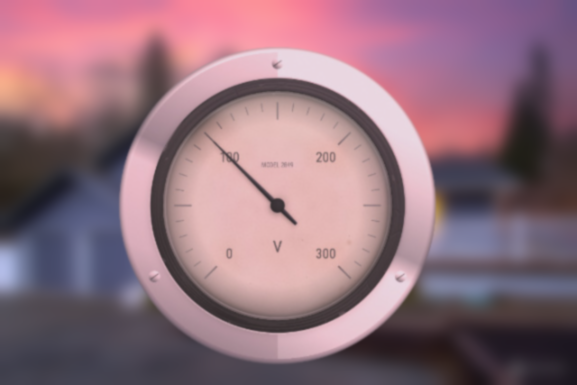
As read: 100V
